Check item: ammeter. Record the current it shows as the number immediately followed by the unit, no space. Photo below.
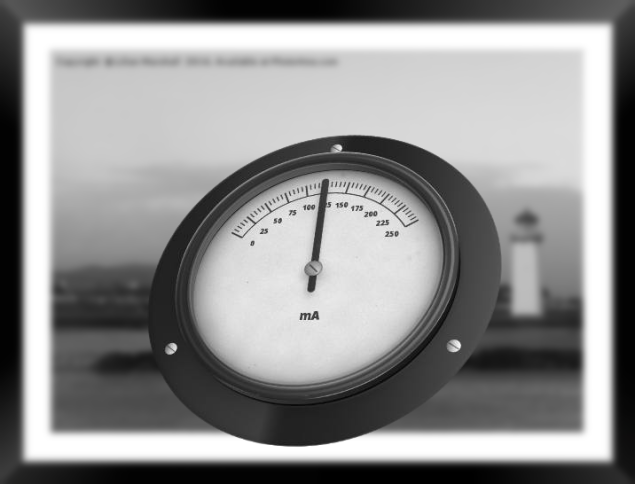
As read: 125mA
